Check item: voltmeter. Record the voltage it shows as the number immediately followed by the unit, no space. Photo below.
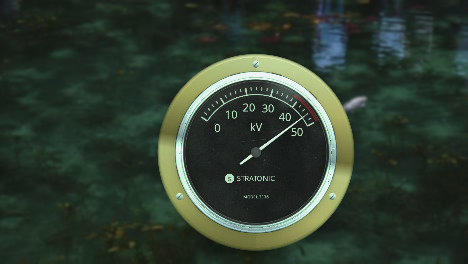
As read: 46kV
